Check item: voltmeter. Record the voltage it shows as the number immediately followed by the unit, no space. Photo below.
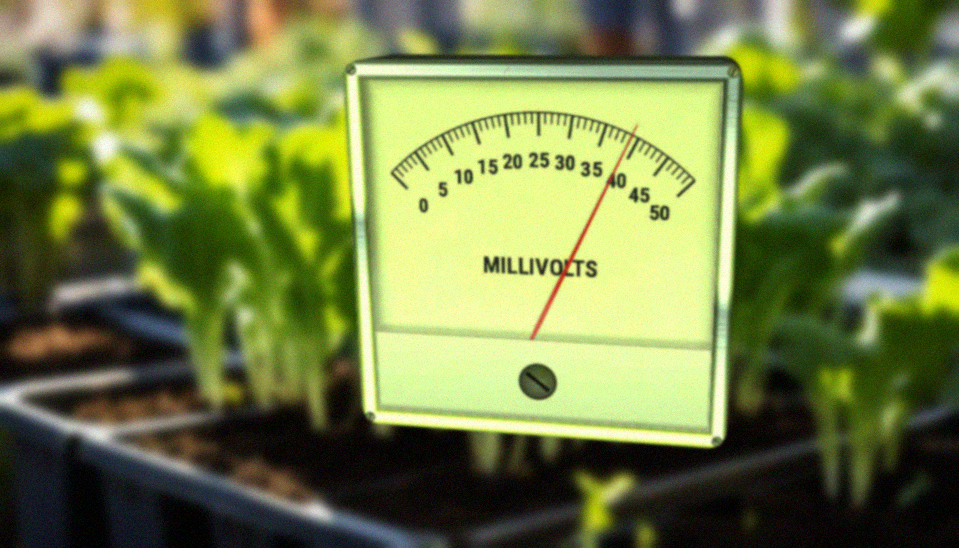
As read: 39mV
